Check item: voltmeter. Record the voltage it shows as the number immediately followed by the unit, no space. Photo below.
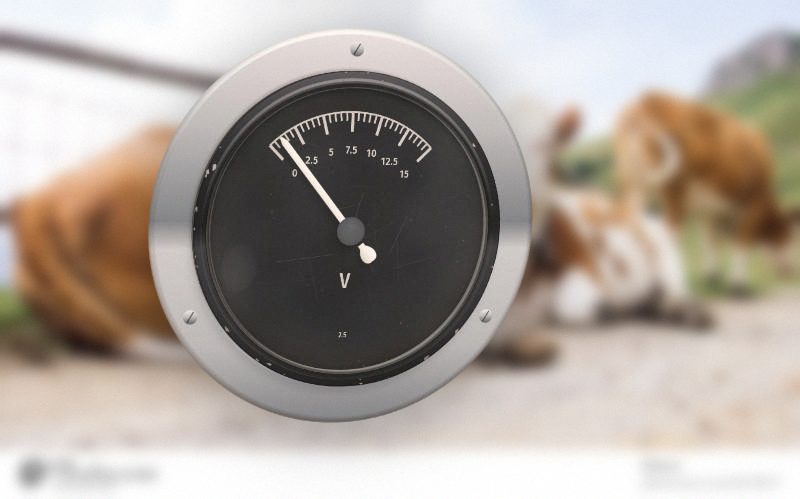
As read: 1V
